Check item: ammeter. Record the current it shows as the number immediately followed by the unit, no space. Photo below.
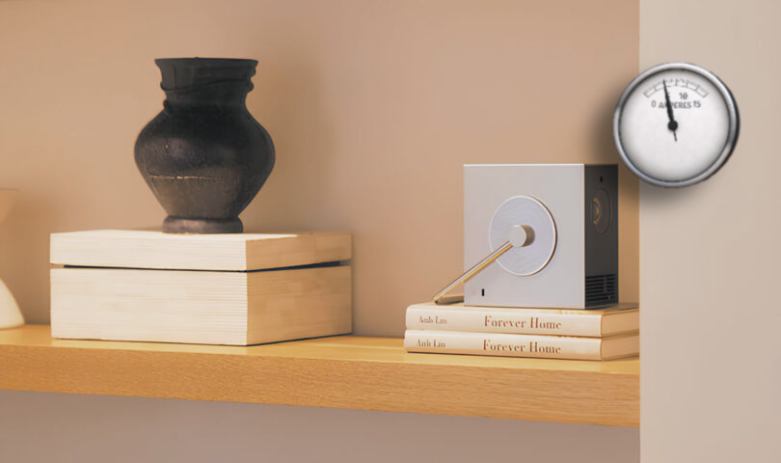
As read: 5A
